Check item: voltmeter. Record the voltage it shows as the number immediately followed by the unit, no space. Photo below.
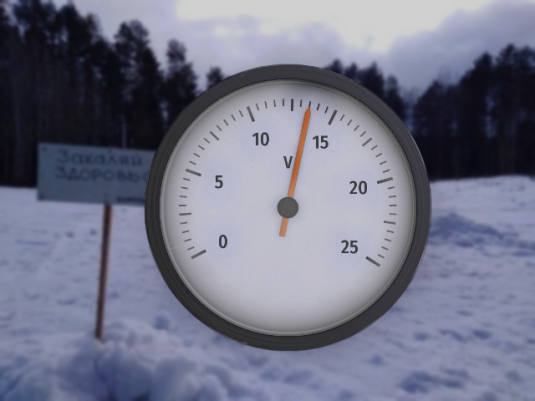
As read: 13.5V
